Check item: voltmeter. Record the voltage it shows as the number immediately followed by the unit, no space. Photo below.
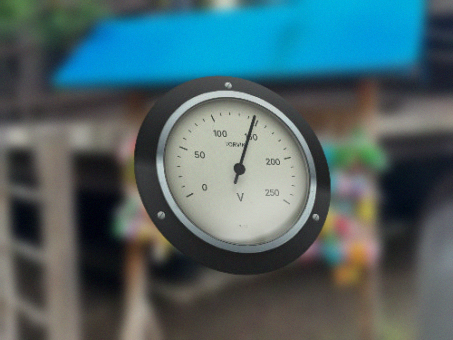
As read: 145V
